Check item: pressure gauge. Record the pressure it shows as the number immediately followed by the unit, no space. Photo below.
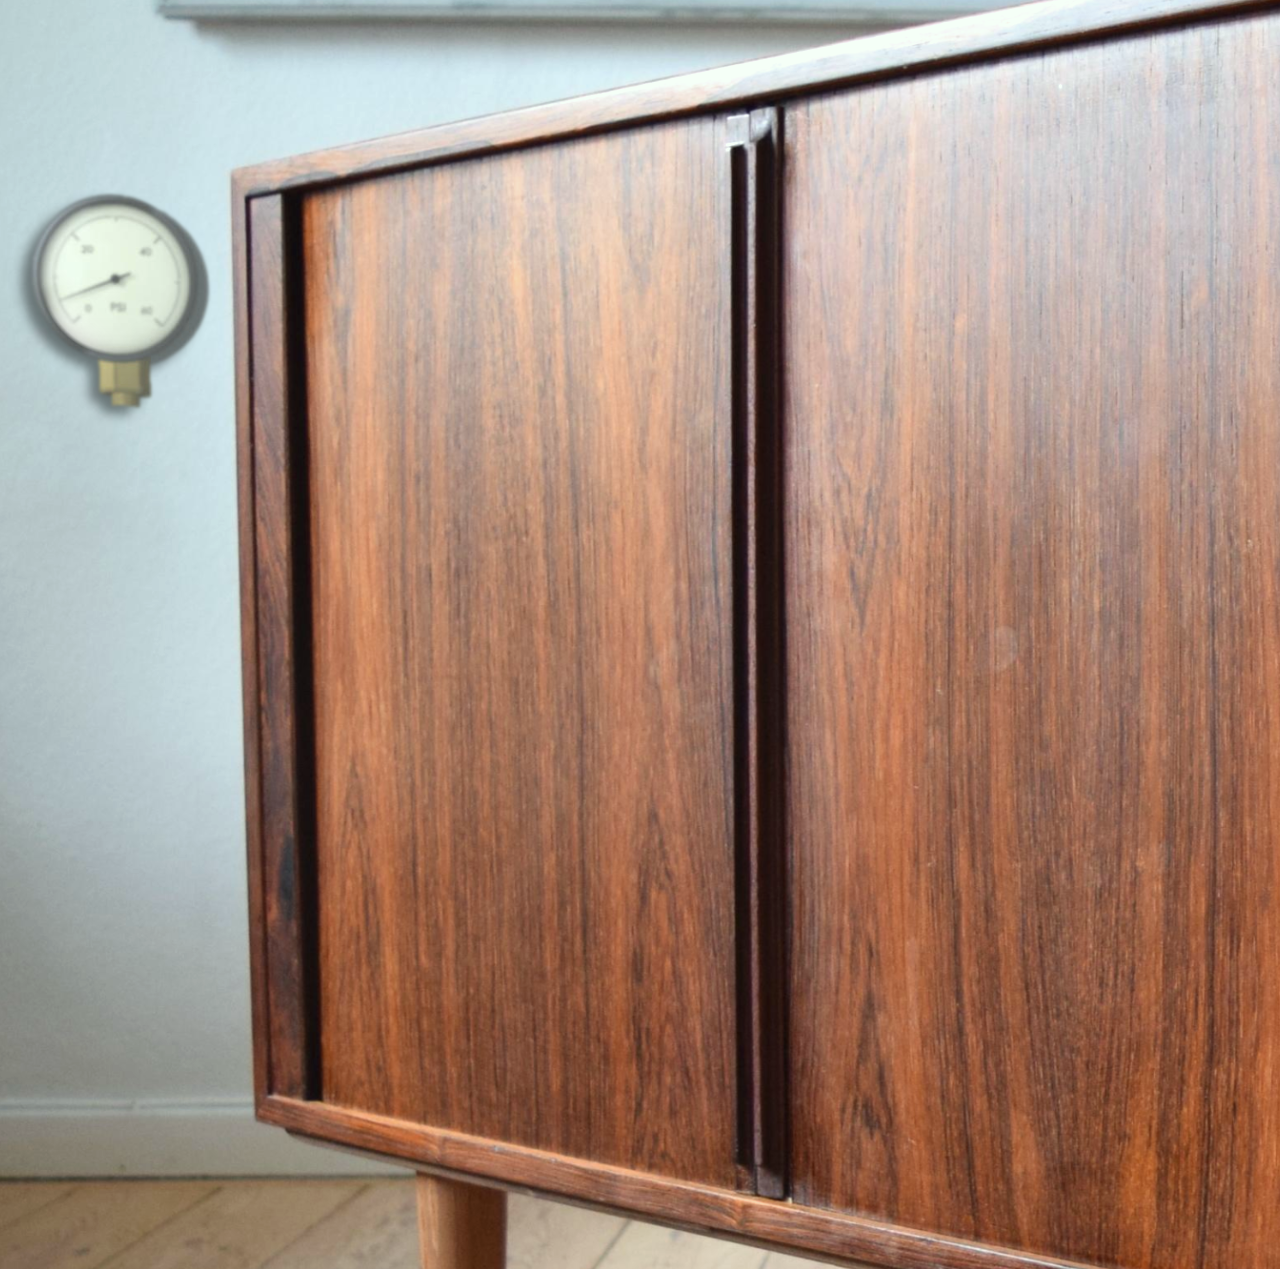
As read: 5psi
